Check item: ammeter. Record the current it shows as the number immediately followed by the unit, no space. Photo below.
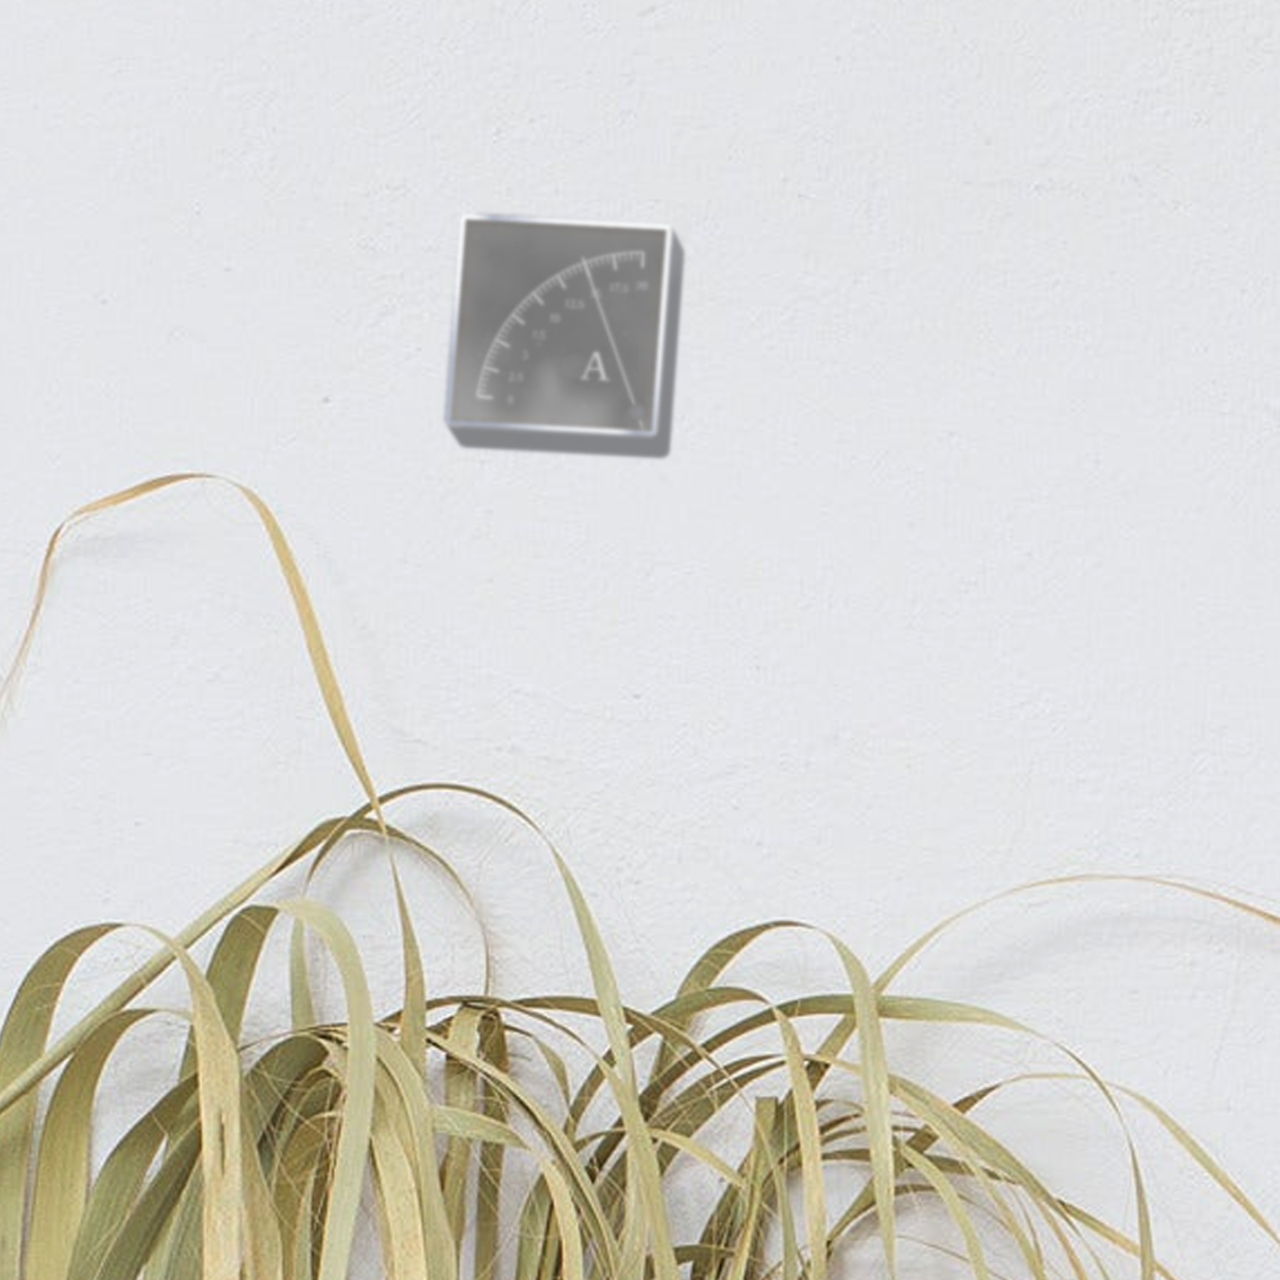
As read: 15A
